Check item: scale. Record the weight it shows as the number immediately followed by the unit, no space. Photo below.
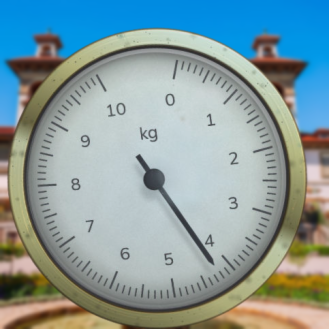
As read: 4.2kg
